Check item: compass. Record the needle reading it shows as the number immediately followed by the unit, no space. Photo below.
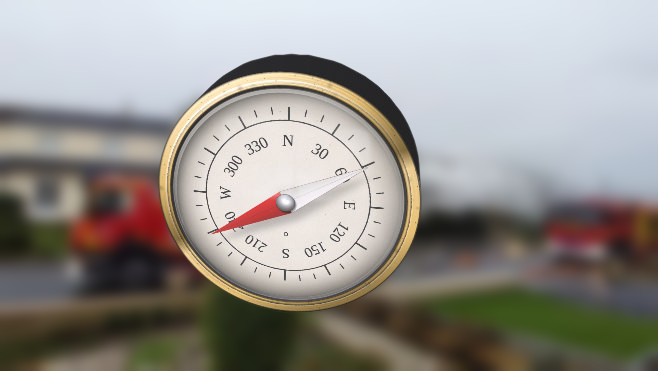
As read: 240°
